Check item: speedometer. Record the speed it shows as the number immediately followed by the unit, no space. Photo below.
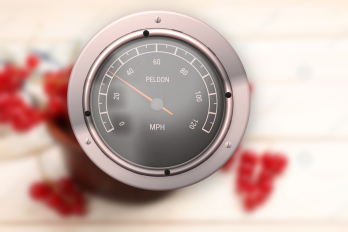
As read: 32.5mph
